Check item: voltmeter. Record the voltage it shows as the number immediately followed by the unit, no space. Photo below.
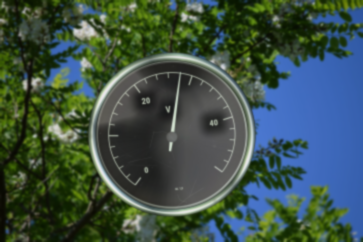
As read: 28V
